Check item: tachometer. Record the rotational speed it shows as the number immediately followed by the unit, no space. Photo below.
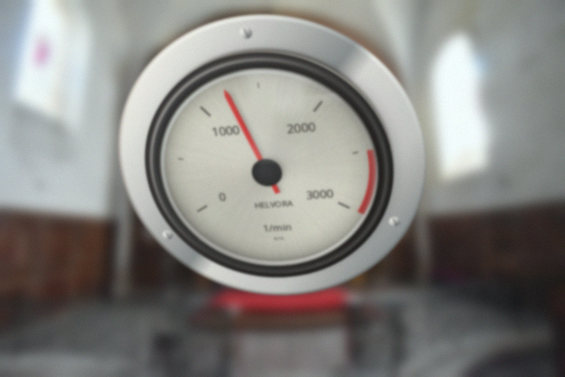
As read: 1250rpm
